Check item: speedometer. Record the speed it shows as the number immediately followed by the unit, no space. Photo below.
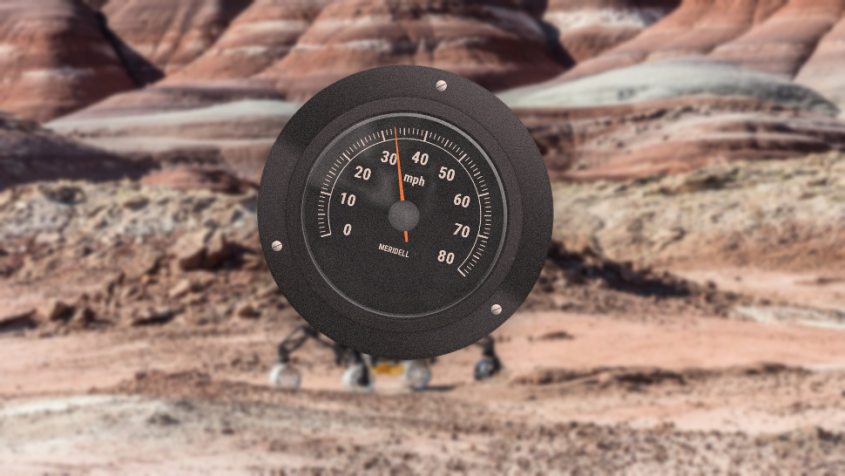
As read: 33mph
